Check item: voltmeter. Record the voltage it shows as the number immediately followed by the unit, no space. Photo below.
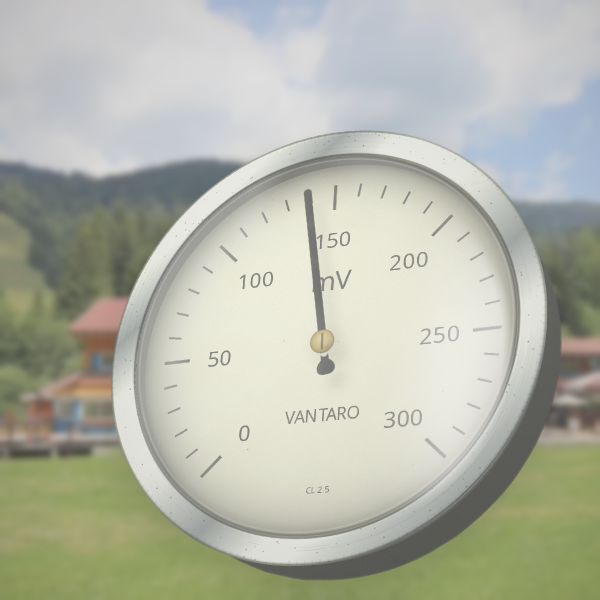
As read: 140mV
